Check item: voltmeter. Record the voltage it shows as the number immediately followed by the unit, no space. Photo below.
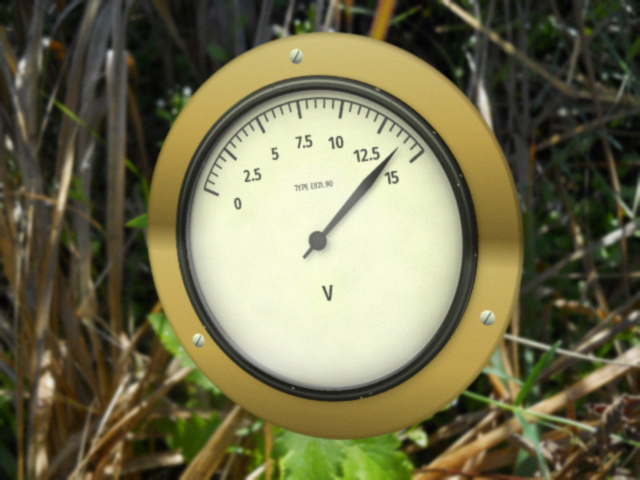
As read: 14V
